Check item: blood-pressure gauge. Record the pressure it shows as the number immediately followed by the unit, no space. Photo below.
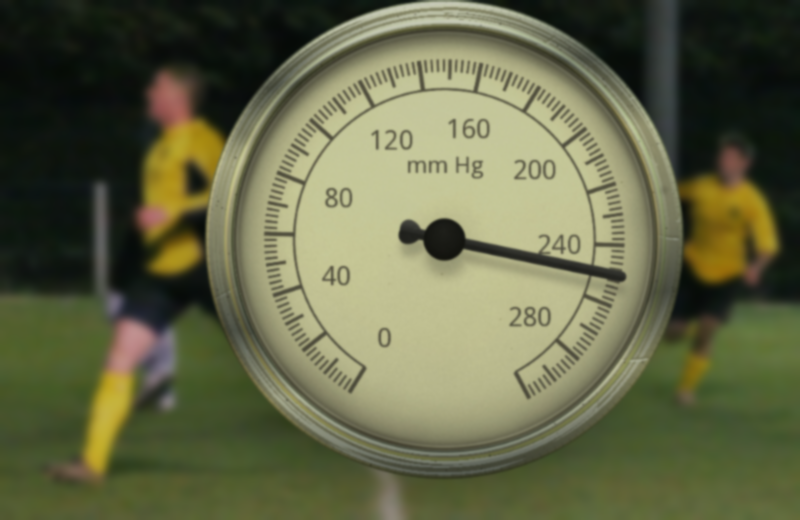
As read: 250mmHg
